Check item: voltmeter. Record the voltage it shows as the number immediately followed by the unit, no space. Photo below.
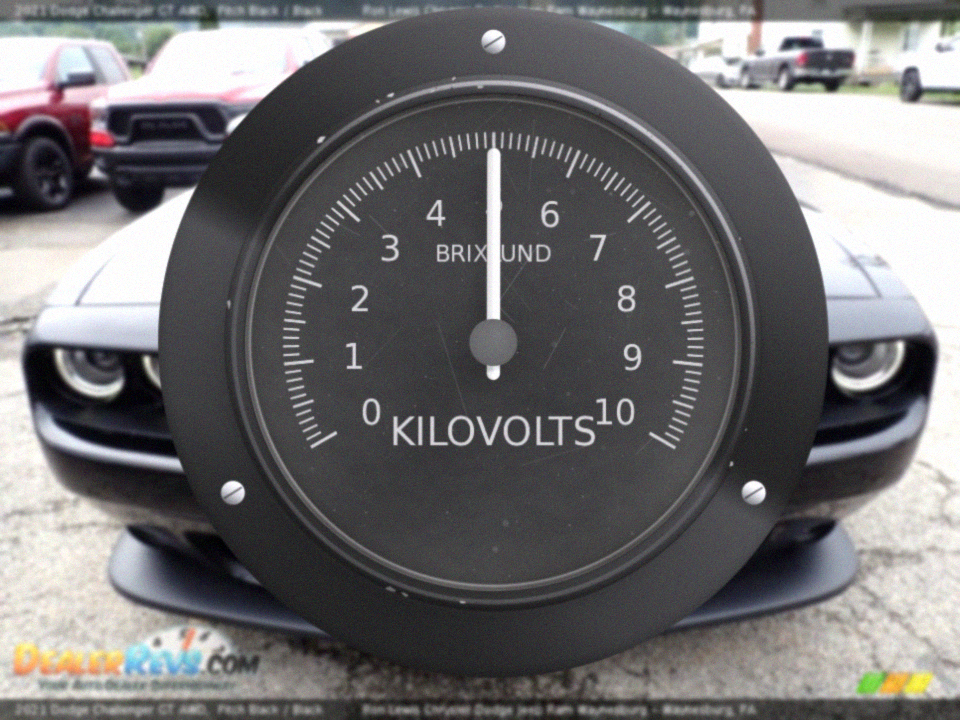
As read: 5kV
